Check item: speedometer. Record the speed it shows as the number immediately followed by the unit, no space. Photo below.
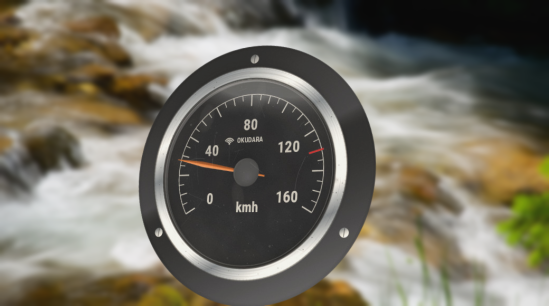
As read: 27.5km/h
